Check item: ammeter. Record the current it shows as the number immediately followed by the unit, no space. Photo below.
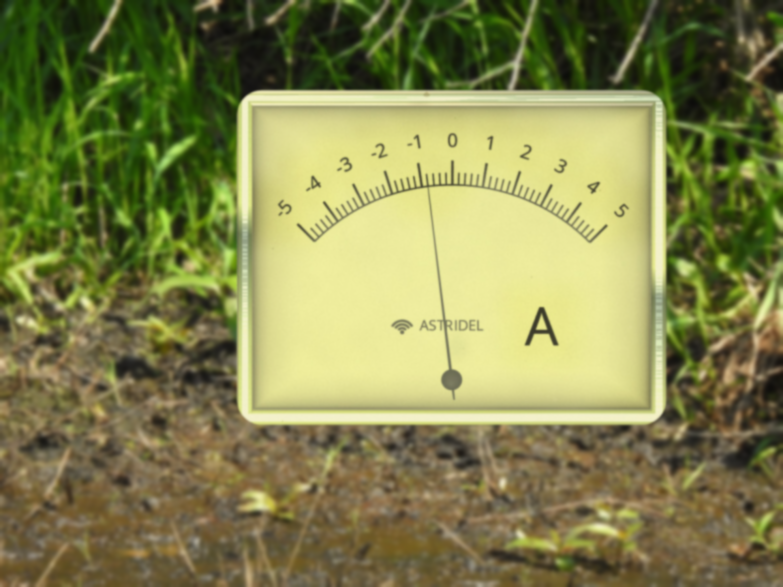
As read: -0.8A
